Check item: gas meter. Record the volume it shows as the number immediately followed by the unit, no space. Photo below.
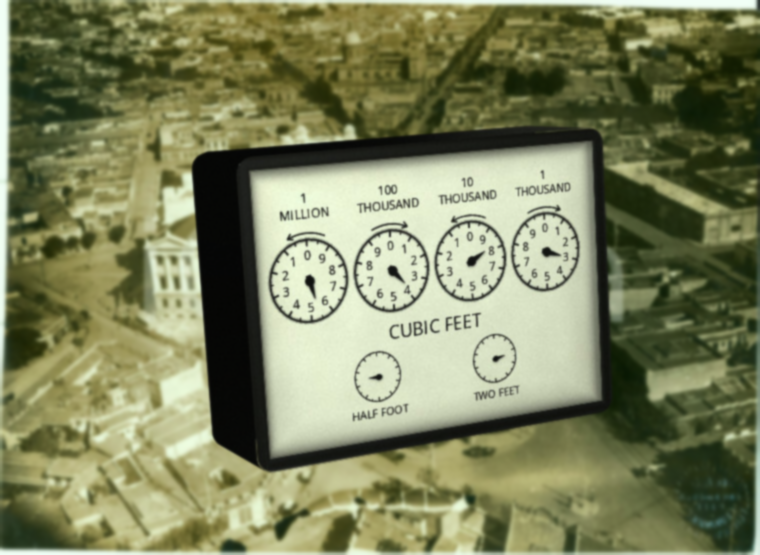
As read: 538300ft³
